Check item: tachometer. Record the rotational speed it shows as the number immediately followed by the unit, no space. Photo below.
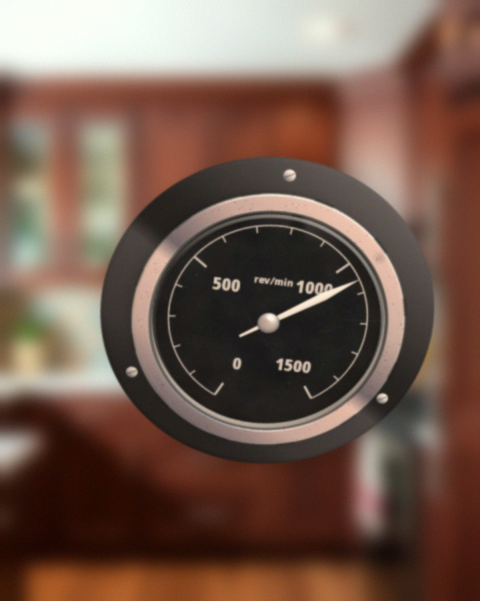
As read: 1050rpm
